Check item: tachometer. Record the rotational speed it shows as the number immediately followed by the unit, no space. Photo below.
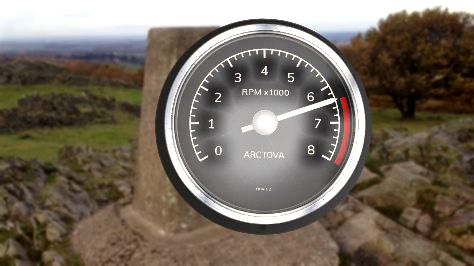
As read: 6400rpm
